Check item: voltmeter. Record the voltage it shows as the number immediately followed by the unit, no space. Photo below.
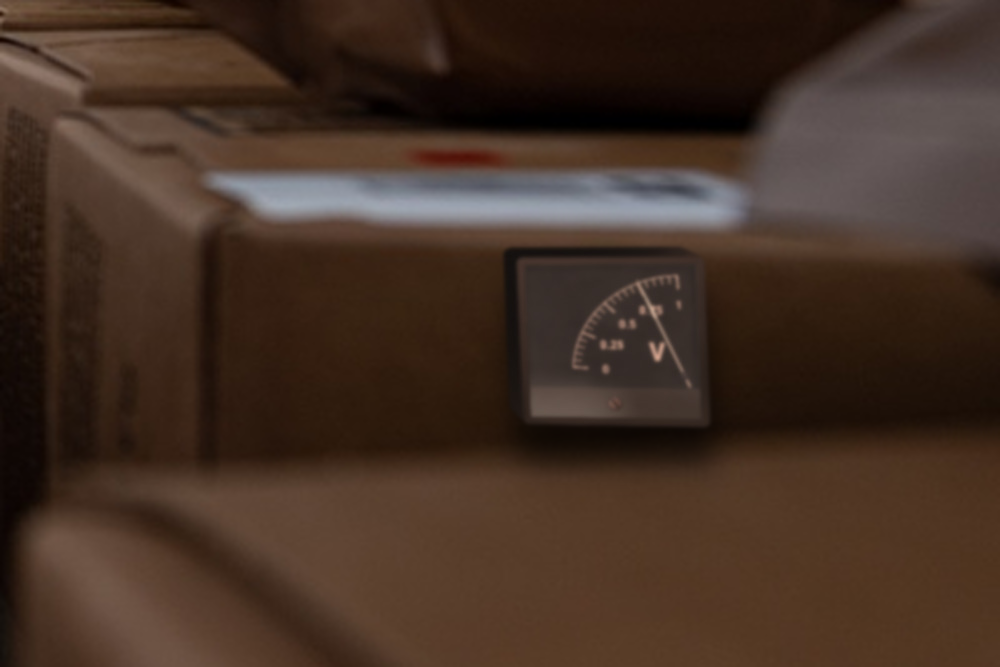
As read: 0.75V
